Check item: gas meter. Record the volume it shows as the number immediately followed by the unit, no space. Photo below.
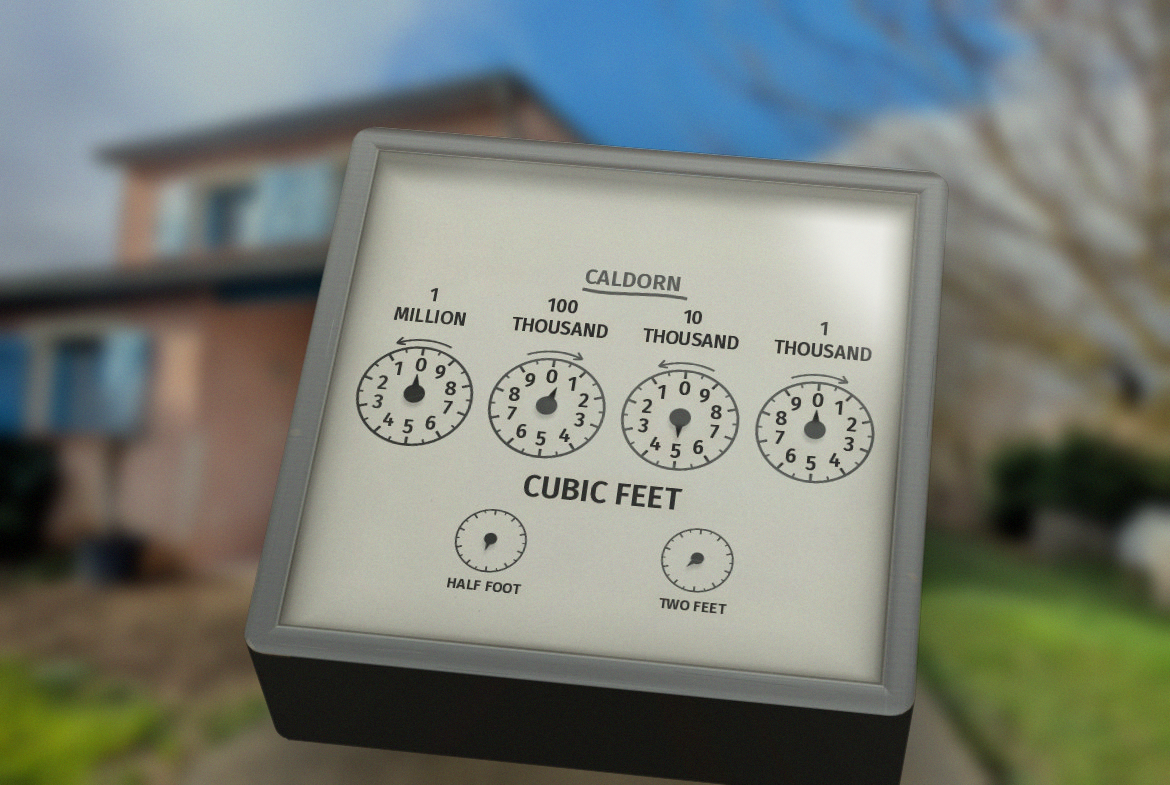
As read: 5000ft³
